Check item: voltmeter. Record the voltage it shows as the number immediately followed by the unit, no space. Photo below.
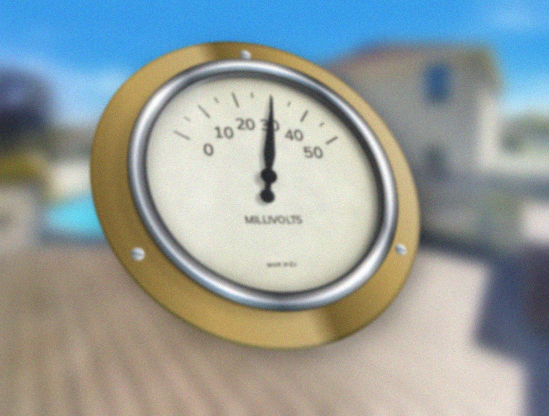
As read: 30mV
